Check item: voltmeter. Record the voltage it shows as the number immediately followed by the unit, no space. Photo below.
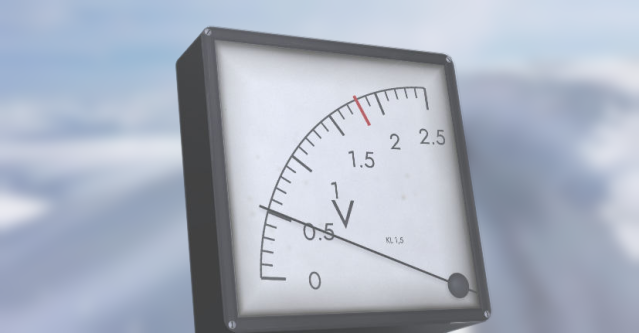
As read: 0.5V
